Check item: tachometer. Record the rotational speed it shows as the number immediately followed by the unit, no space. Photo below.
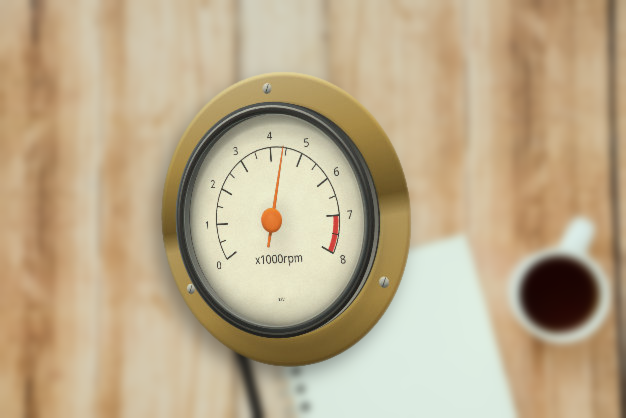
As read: 4500rpm
